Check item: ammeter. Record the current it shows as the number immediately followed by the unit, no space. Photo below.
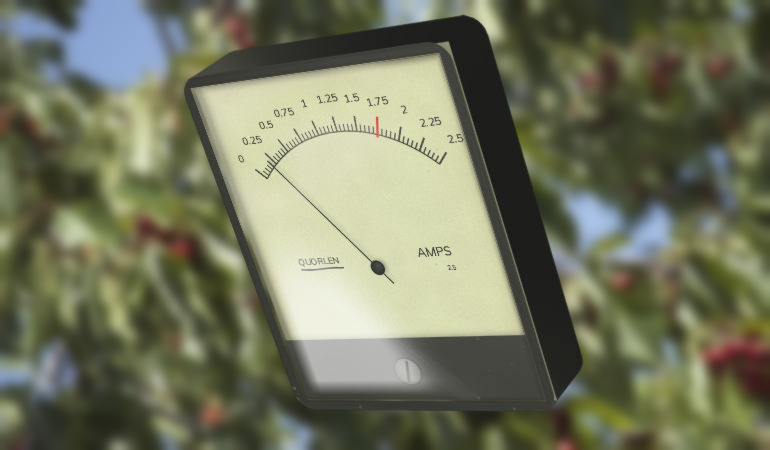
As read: 0.25A
